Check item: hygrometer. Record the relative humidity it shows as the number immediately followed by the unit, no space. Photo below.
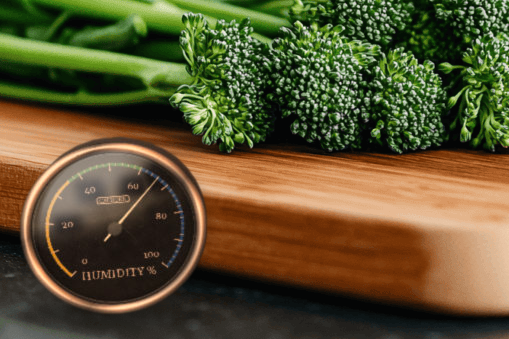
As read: 66%
